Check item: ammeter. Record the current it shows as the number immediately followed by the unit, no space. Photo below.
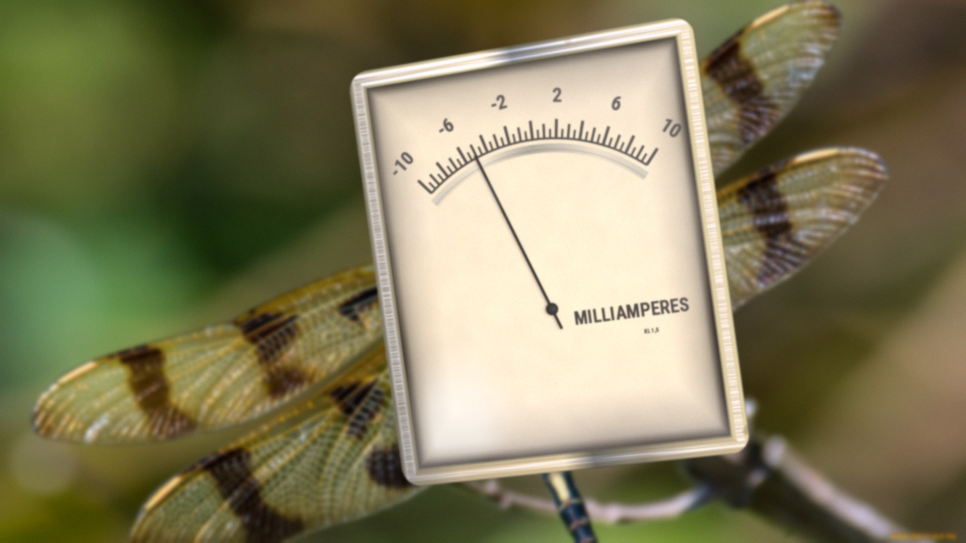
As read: -5mA
